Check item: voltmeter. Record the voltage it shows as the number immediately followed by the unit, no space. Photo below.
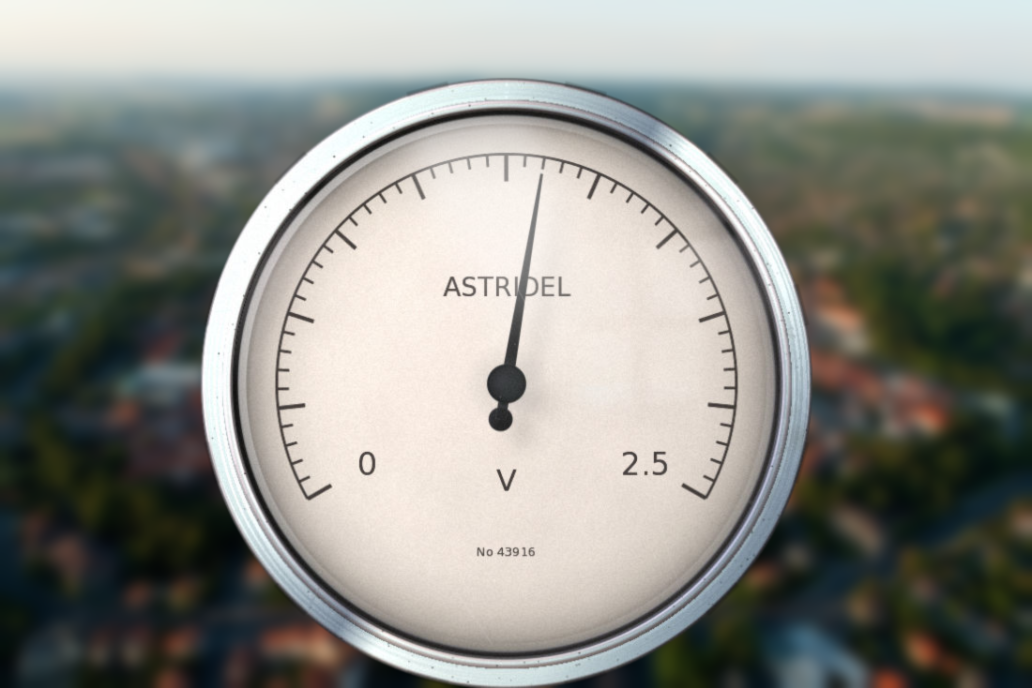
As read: 1.35V
